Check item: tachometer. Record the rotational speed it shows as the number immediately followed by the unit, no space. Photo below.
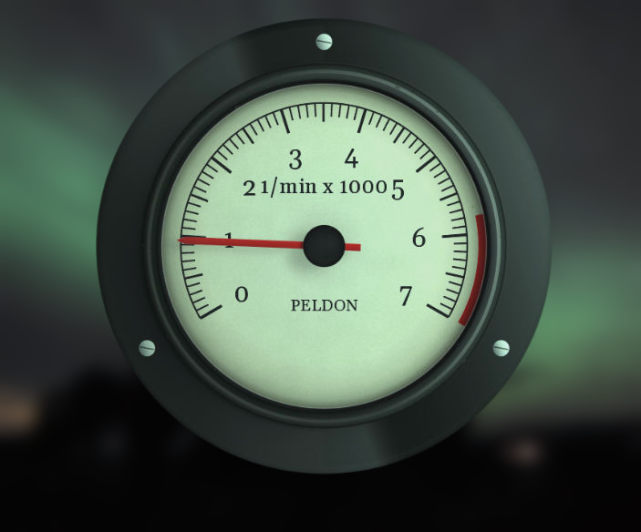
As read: 950rpm
